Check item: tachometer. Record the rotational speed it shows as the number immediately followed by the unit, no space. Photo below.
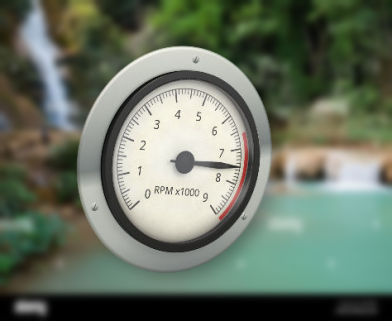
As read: 7500rpm
